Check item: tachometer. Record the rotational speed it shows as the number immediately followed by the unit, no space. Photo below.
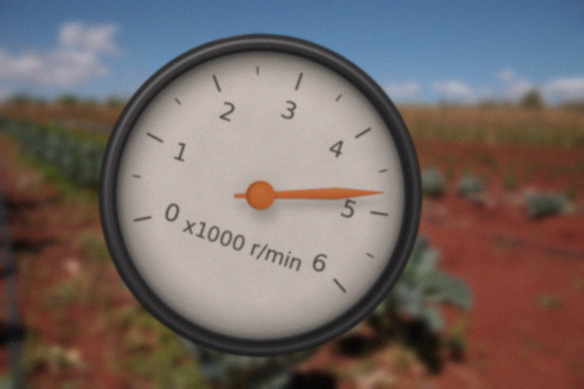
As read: 4750rpm
